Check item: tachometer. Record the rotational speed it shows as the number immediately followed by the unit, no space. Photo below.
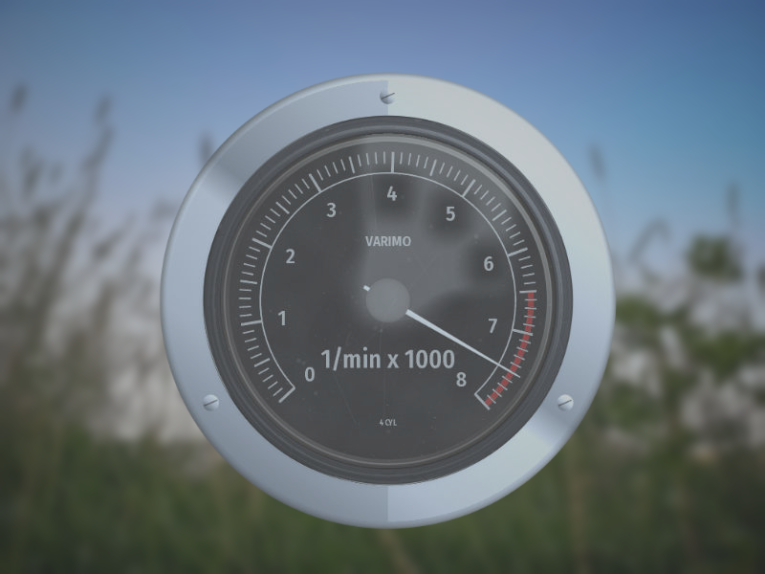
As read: 7500rpm
